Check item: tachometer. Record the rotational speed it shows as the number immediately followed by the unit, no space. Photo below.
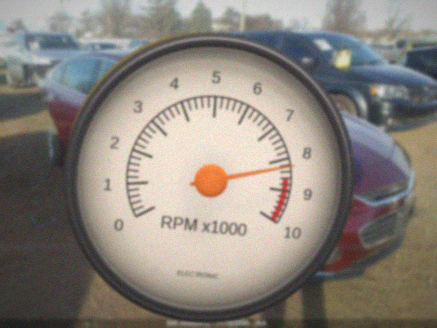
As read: 8200rpm
